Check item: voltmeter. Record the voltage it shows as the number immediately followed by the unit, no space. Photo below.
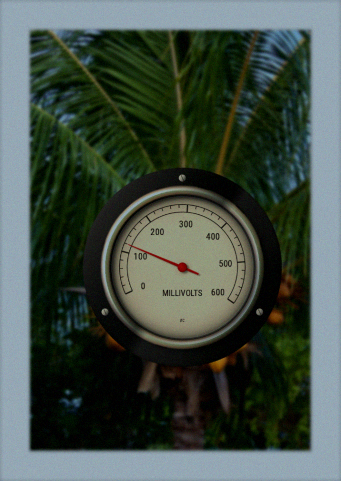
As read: 120mV
